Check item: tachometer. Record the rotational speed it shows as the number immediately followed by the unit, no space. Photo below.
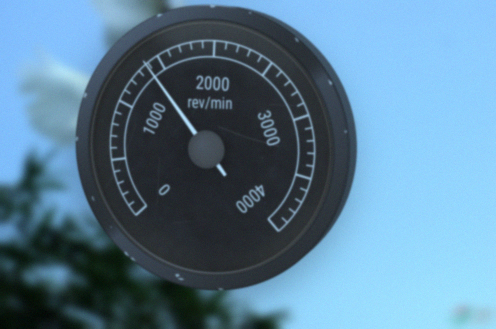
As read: 1400rpm
